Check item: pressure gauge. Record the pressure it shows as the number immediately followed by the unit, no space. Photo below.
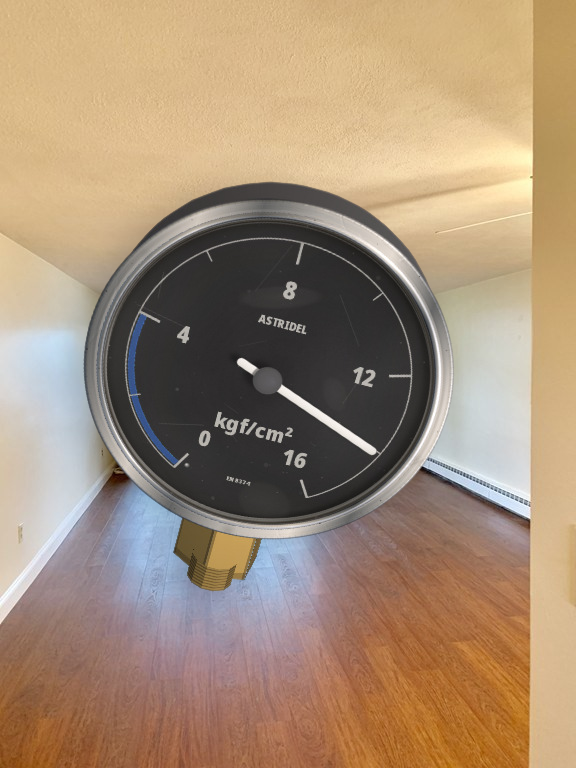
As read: 14kg/cm²
